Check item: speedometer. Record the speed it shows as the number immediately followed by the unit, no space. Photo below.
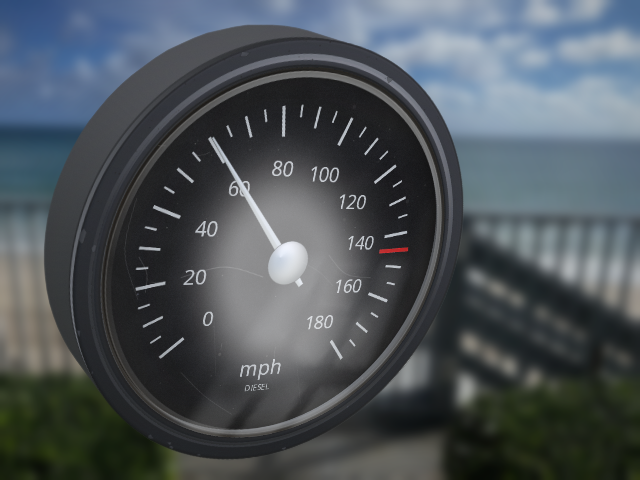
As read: 60mph
